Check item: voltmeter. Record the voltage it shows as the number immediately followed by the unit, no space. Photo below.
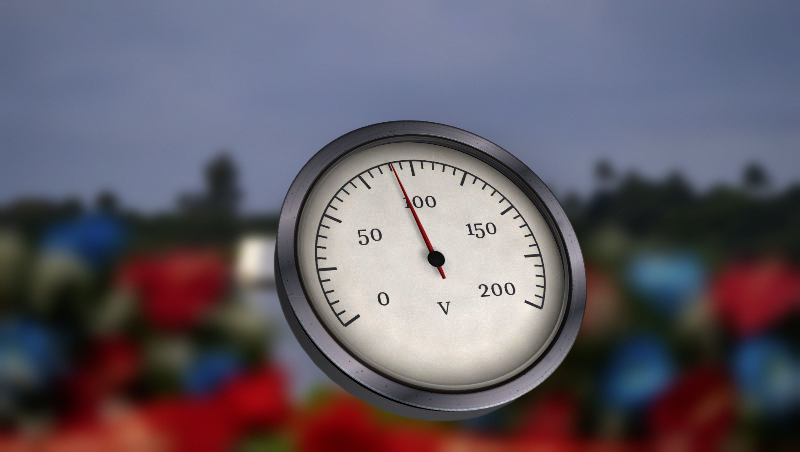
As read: 90V
